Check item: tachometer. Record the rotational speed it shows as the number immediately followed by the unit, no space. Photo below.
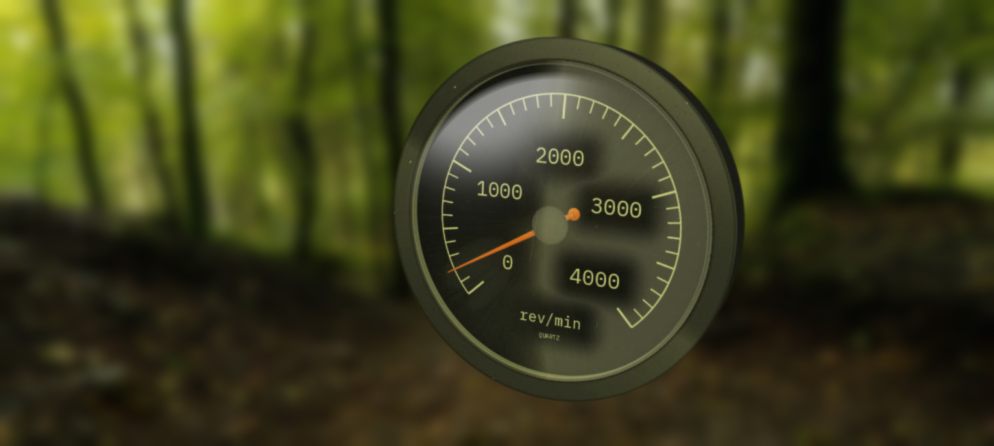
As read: 200rpm
